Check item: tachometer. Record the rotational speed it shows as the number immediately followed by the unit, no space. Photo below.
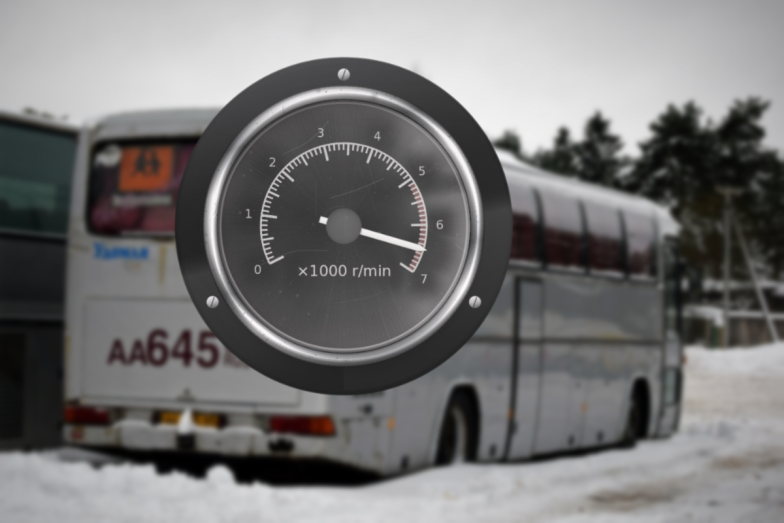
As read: 6500rpm
